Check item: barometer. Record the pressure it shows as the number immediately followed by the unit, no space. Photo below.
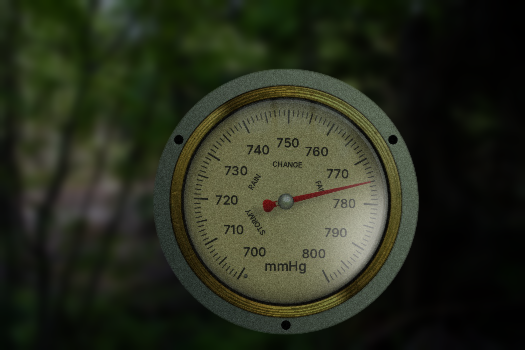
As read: 775mmHg
